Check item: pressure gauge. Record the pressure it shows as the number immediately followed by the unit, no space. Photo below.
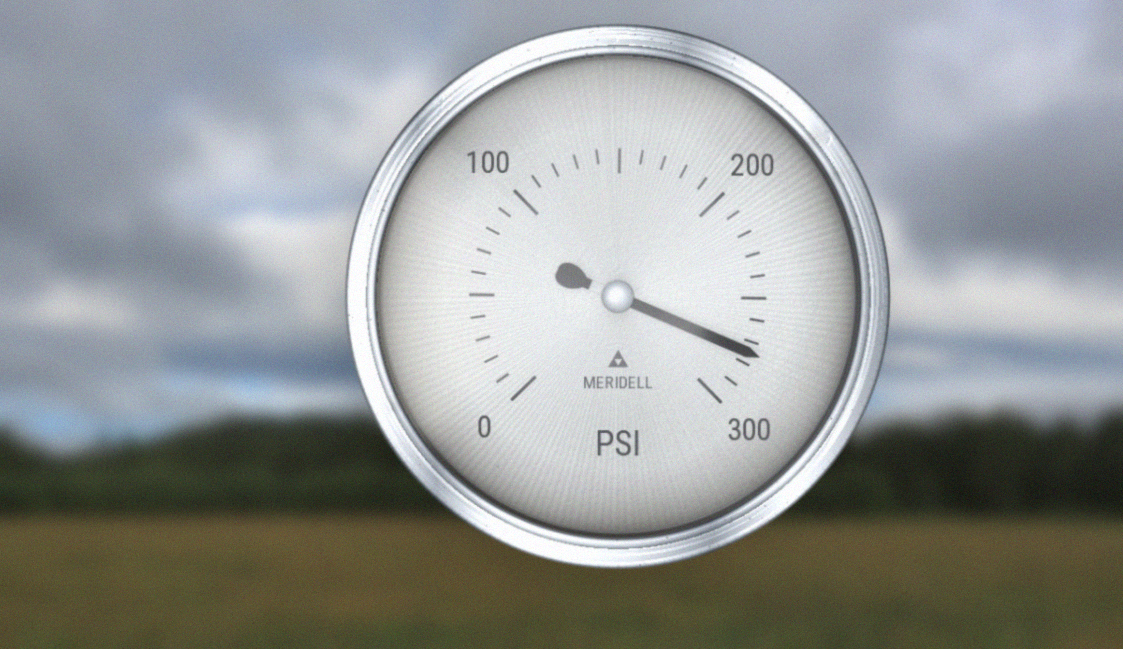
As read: 275psi
